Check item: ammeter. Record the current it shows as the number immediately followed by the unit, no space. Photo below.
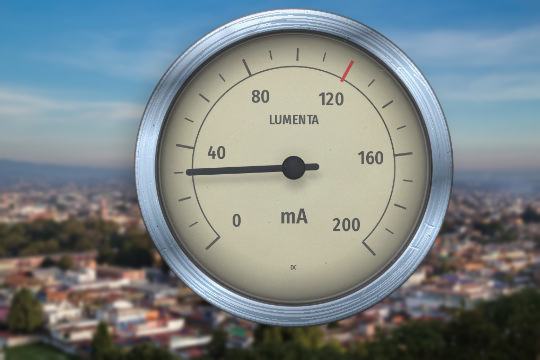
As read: 30mA
